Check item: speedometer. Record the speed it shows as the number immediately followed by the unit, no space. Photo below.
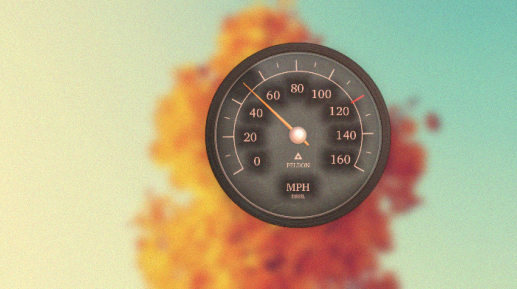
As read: 50mph
